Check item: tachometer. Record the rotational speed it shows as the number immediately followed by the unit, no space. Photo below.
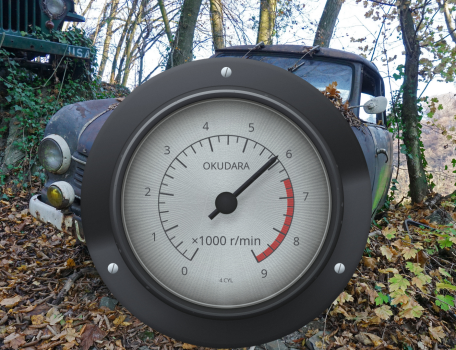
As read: 5875rpm
